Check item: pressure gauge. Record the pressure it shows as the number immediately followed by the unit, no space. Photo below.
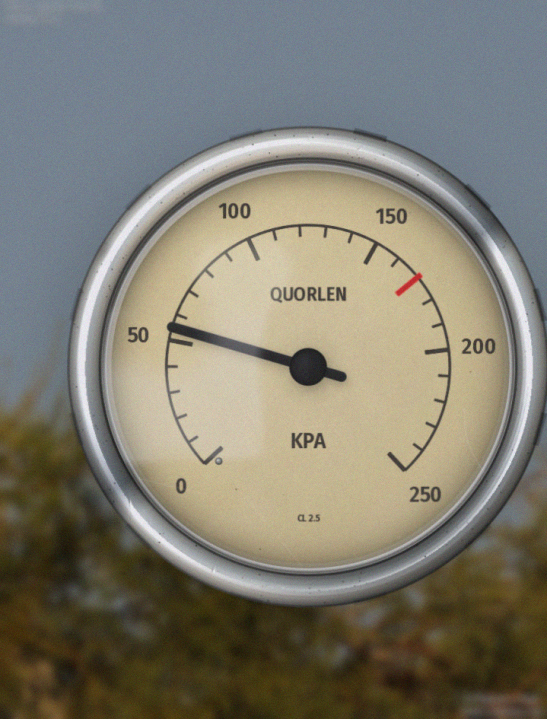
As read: 55kPa
